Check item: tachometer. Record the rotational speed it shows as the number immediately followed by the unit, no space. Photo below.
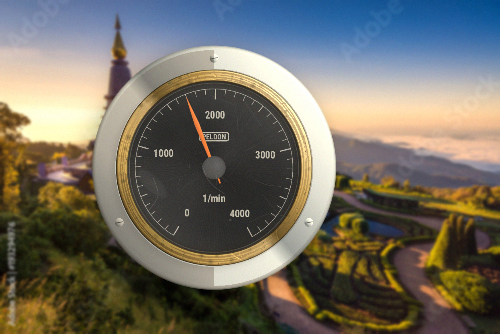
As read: 1700rpm
